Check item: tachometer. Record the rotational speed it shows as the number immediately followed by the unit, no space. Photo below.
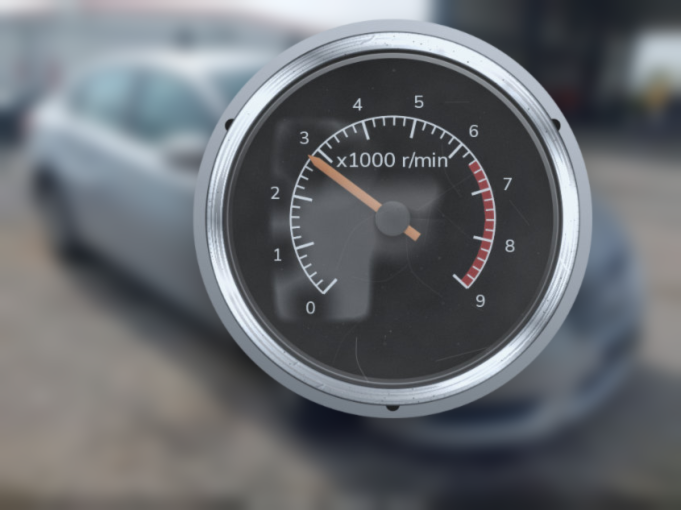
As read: 2800rpm
